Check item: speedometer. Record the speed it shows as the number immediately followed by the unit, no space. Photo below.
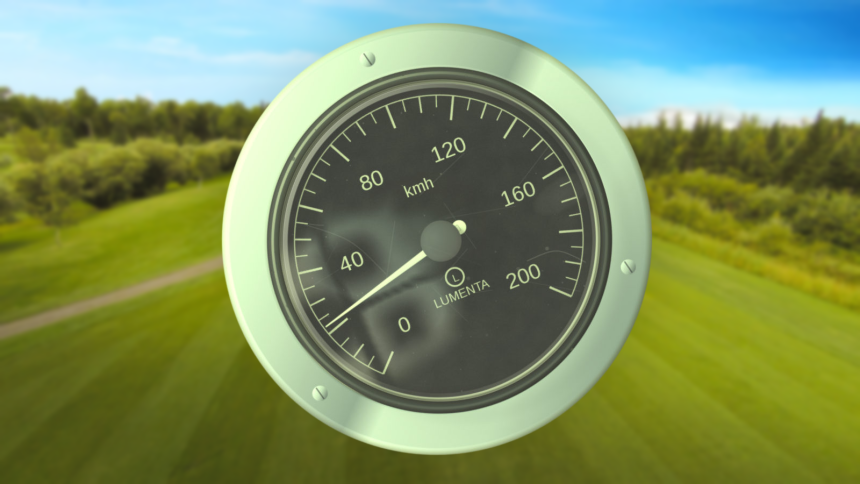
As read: 22.5km/h
